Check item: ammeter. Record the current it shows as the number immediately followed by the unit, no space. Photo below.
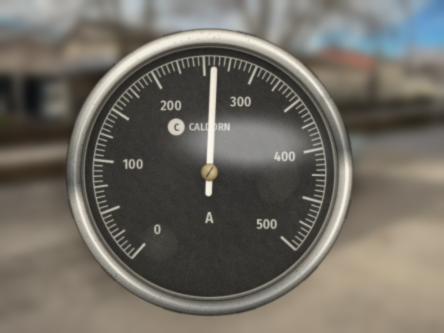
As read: 260A
